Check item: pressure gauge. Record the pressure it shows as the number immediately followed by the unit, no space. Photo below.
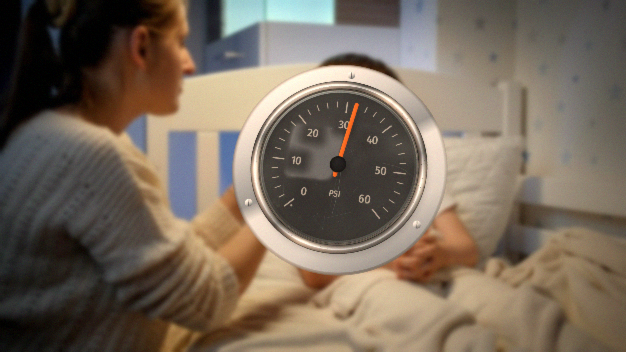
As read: 32psi
